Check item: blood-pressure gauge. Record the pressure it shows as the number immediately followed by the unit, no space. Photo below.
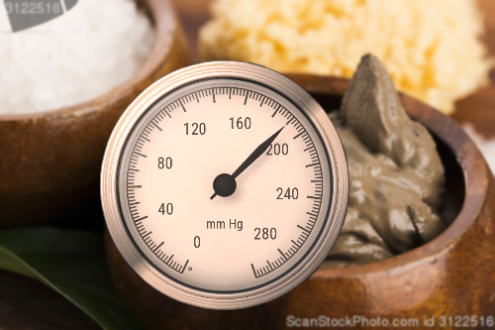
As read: 190mmHg
